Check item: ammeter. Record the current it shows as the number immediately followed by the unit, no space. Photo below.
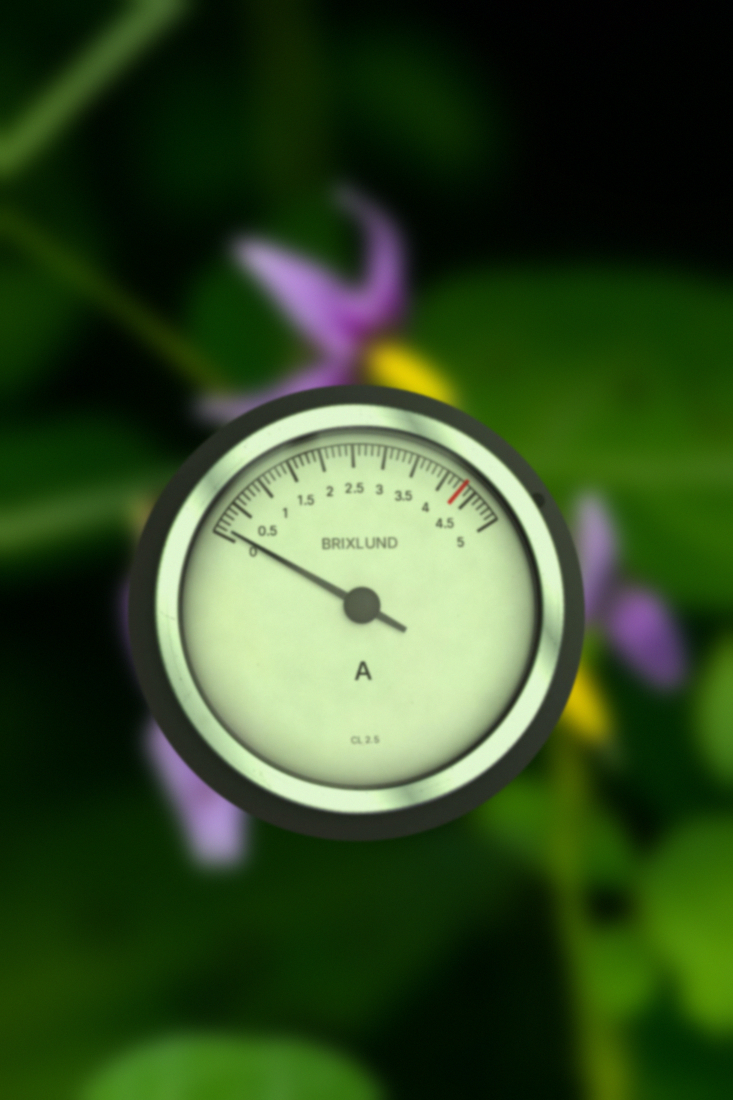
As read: 0.1A
